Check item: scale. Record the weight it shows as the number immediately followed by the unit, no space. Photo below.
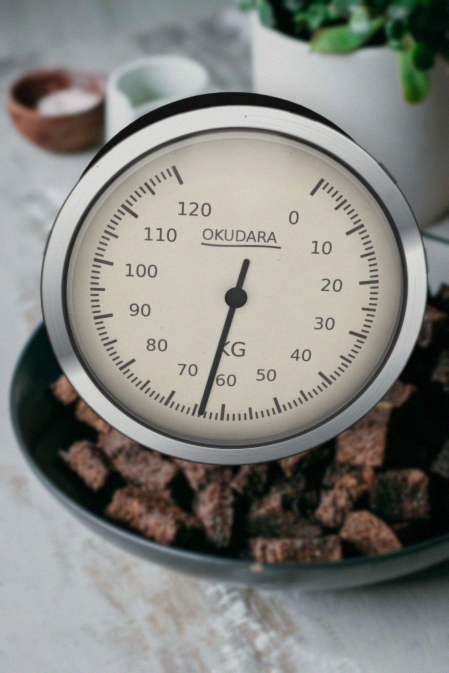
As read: 64kg
